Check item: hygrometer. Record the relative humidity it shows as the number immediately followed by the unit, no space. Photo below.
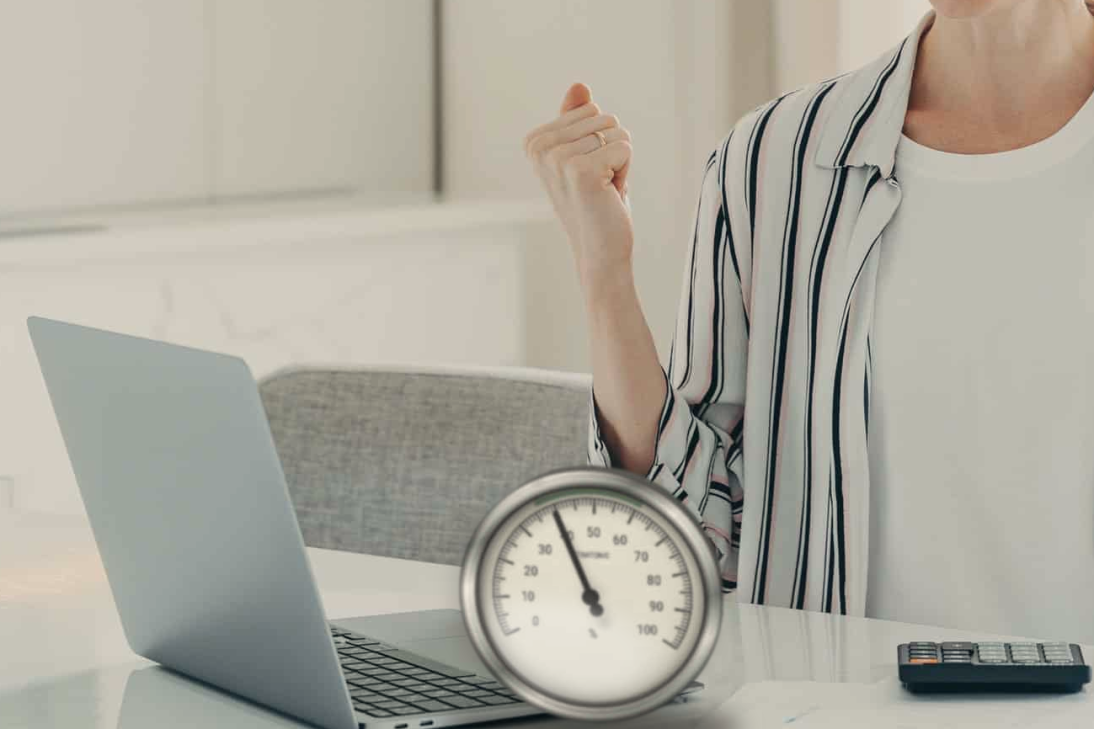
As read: 40%
